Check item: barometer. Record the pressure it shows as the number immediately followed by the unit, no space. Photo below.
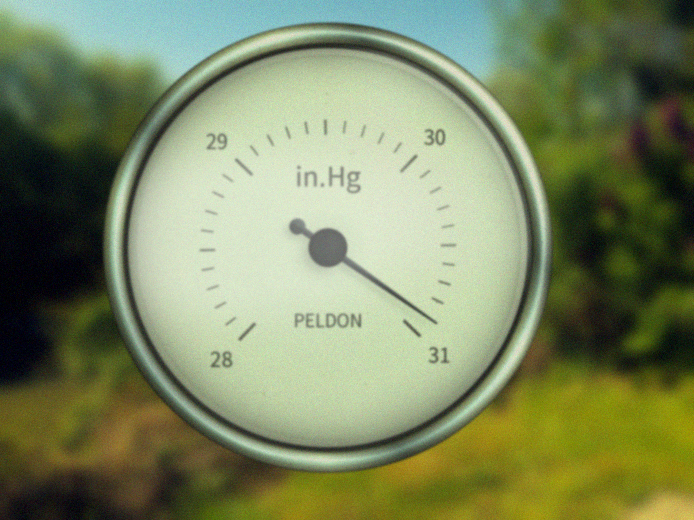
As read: 30.9inHg
